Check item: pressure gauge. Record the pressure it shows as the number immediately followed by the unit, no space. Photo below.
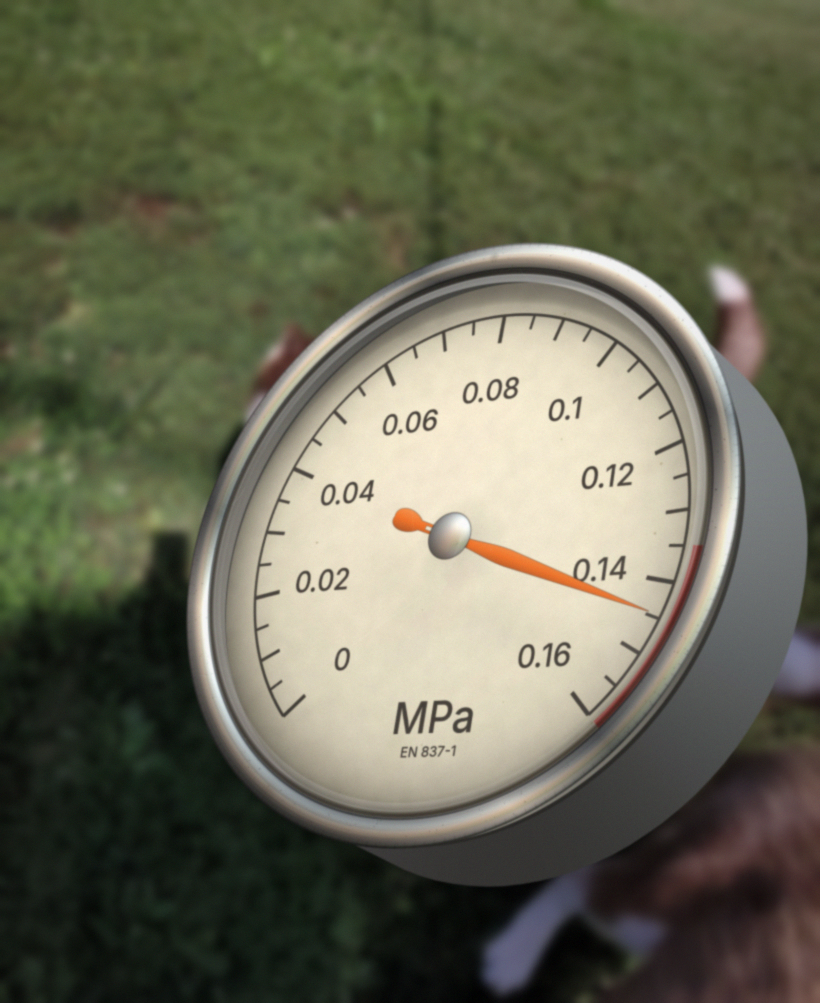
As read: 0.145MPa
